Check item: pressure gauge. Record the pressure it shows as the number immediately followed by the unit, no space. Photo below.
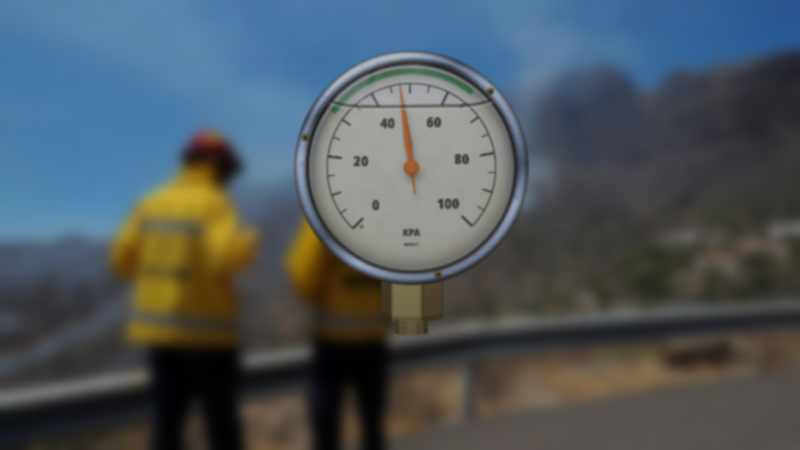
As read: 47.5kPa
